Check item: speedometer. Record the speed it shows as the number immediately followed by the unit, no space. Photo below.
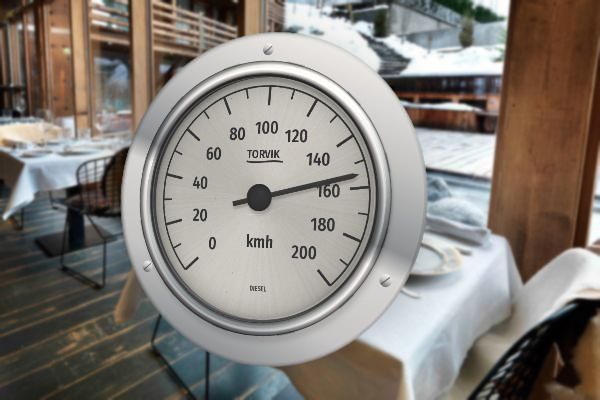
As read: 155km/h
